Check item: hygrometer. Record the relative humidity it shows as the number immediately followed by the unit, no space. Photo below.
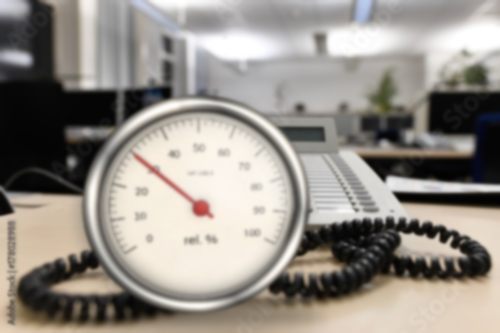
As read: 30%
